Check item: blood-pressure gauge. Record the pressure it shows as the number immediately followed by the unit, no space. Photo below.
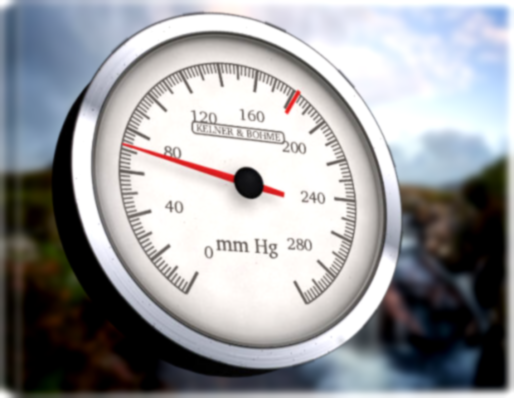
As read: 70mmHg
